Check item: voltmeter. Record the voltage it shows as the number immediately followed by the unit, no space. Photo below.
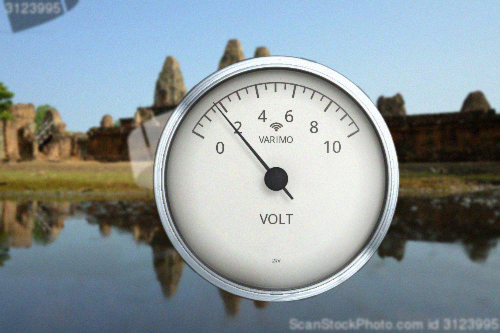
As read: 1.75V
